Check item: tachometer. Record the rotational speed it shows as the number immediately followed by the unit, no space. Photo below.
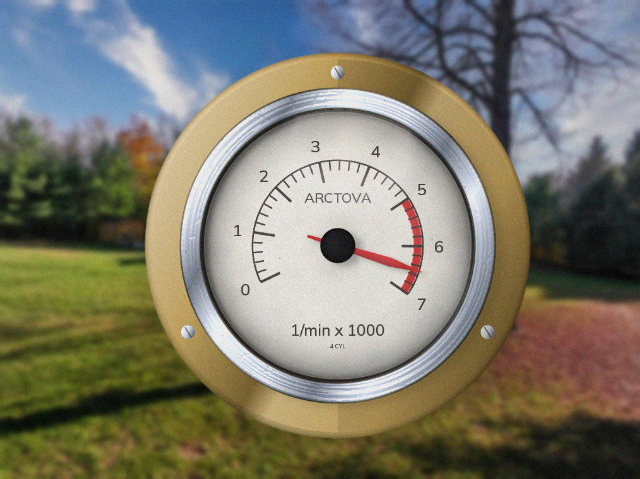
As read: 6500rpm
